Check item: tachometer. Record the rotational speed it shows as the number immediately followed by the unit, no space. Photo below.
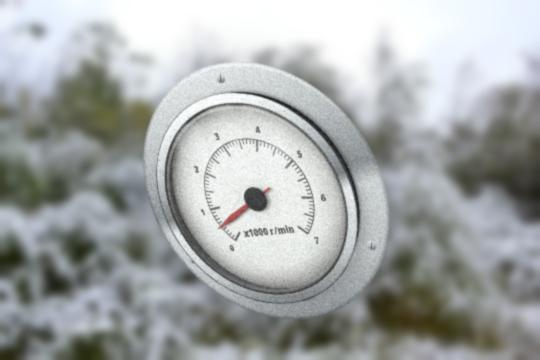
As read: 500rpm
